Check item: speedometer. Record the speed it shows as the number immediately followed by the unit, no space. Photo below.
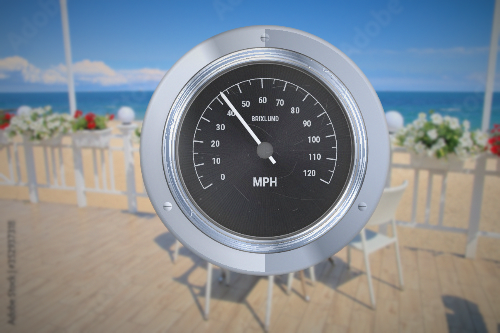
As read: 42.5mph
